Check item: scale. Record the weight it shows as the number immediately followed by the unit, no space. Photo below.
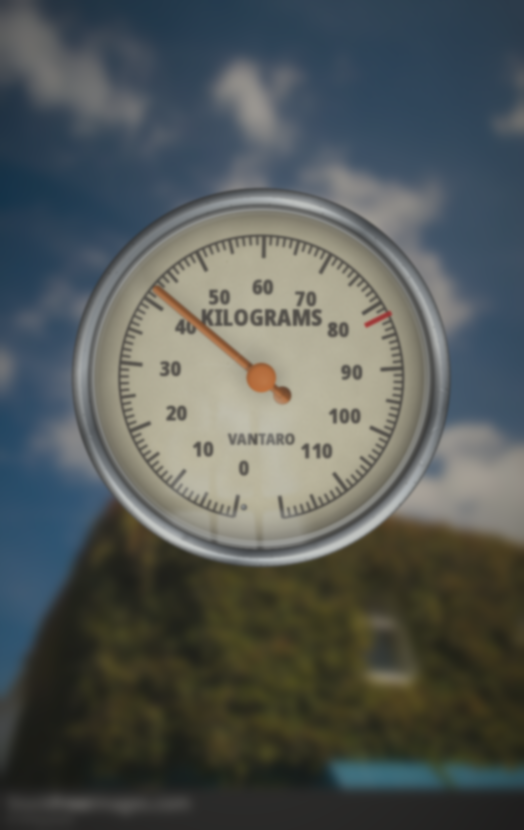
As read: 42kg
